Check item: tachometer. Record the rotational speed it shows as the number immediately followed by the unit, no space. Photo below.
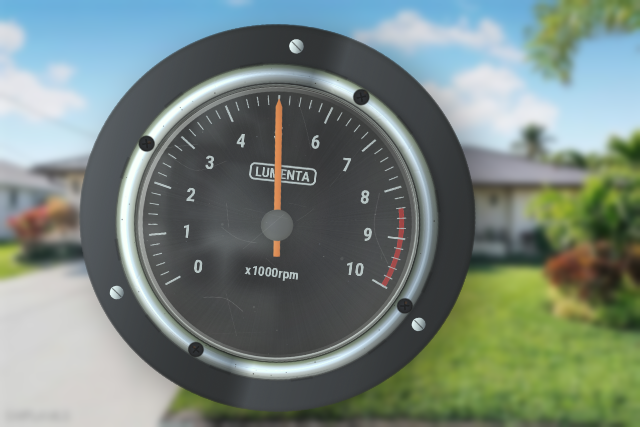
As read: 5000rpm
